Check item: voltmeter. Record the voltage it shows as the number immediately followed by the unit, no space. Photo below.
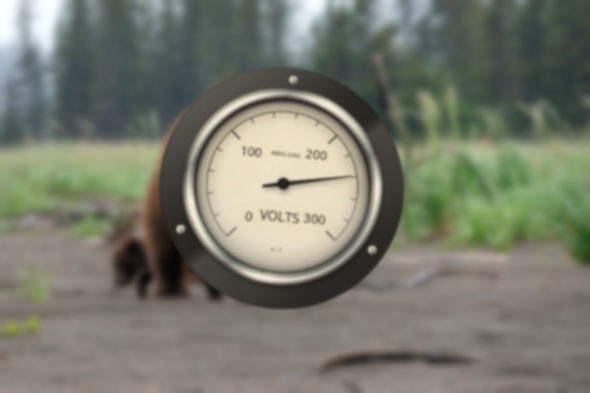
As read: 240V
